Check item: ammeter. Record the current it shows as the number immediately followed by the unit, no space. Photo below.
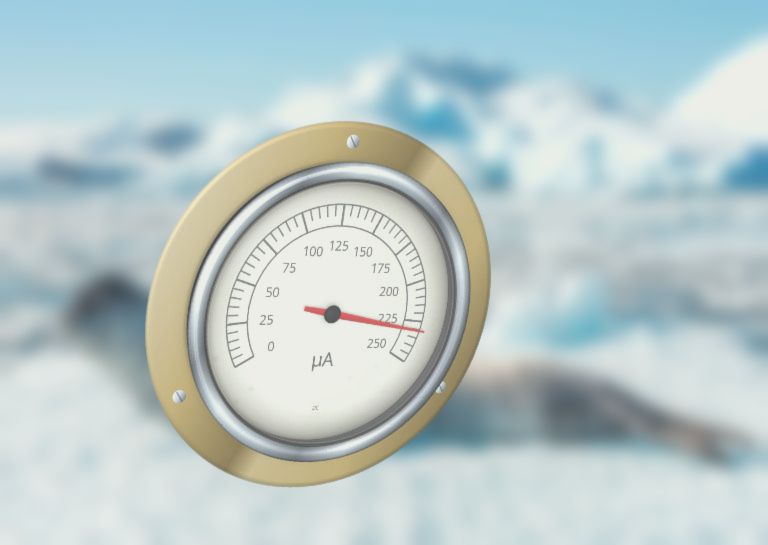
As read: 230µA
